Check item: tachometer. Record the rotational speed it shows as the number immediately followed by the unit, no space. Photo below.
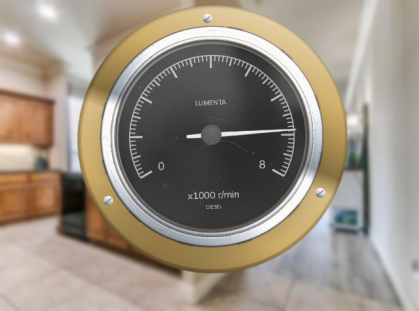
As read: 6900rpm
